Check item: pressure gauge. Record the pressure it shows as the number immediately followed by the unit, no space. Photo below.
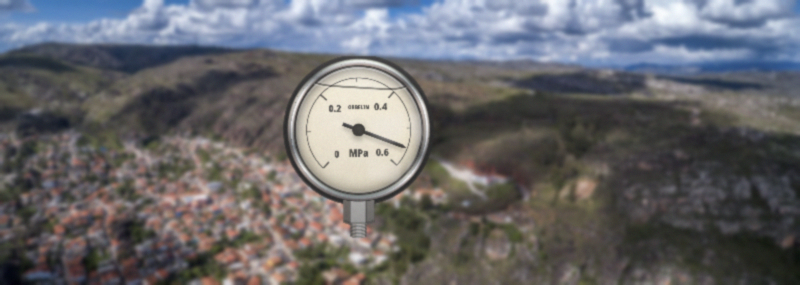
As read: 0.55MPa
